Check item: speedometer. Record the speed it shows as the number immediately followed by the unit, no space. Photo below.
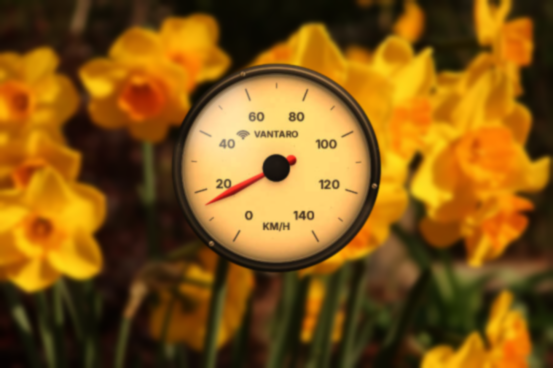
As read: 15km/h
